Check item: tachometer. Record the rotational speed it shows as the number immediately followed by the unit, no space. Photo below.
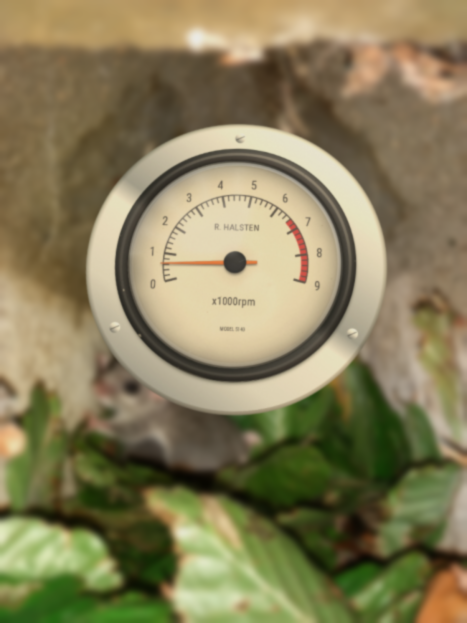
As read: 600rpm
